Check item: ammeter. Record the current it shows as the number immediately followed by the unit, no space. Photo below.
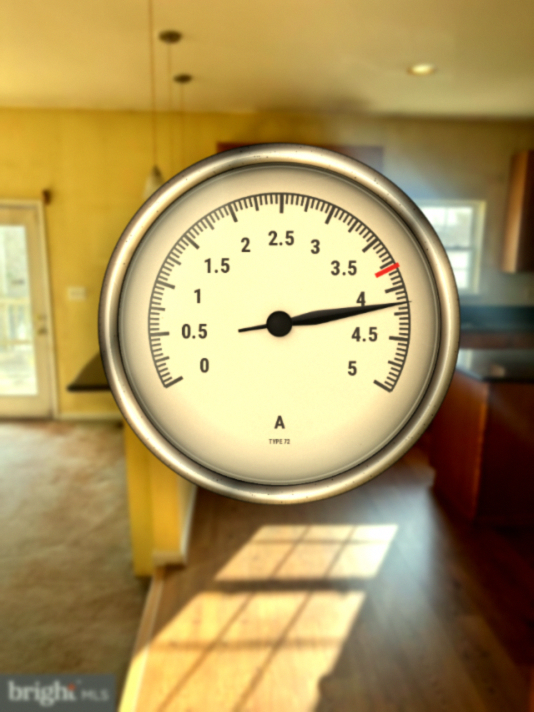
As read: 4.15A
